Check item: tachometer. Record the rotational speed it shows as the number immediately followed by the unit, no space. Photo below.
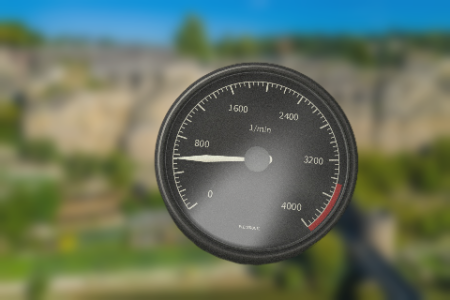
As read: 550rpm
